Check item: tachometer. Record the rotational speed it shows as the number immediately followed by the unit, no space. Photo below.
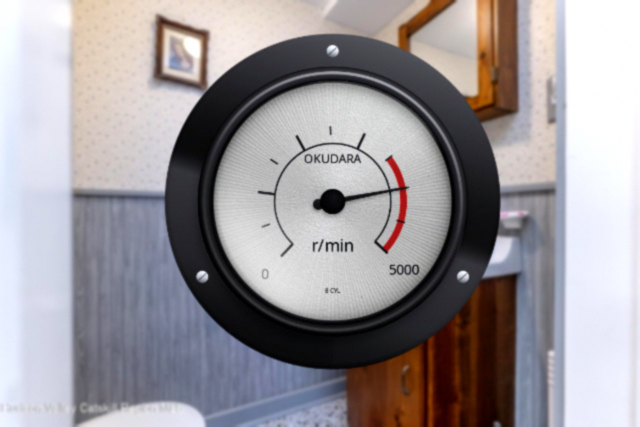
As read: 4000rpm
